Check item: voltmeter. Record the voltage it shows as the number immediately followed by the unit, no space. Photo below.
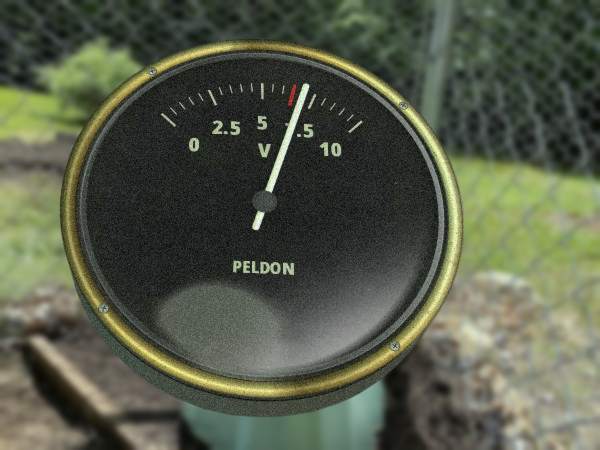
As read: 7V
